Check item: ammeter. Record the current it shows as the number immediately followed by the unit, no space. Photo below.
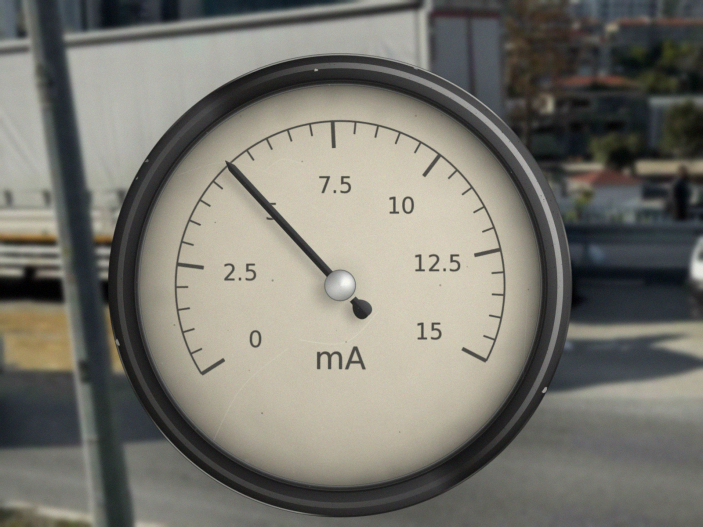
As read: 5mA
